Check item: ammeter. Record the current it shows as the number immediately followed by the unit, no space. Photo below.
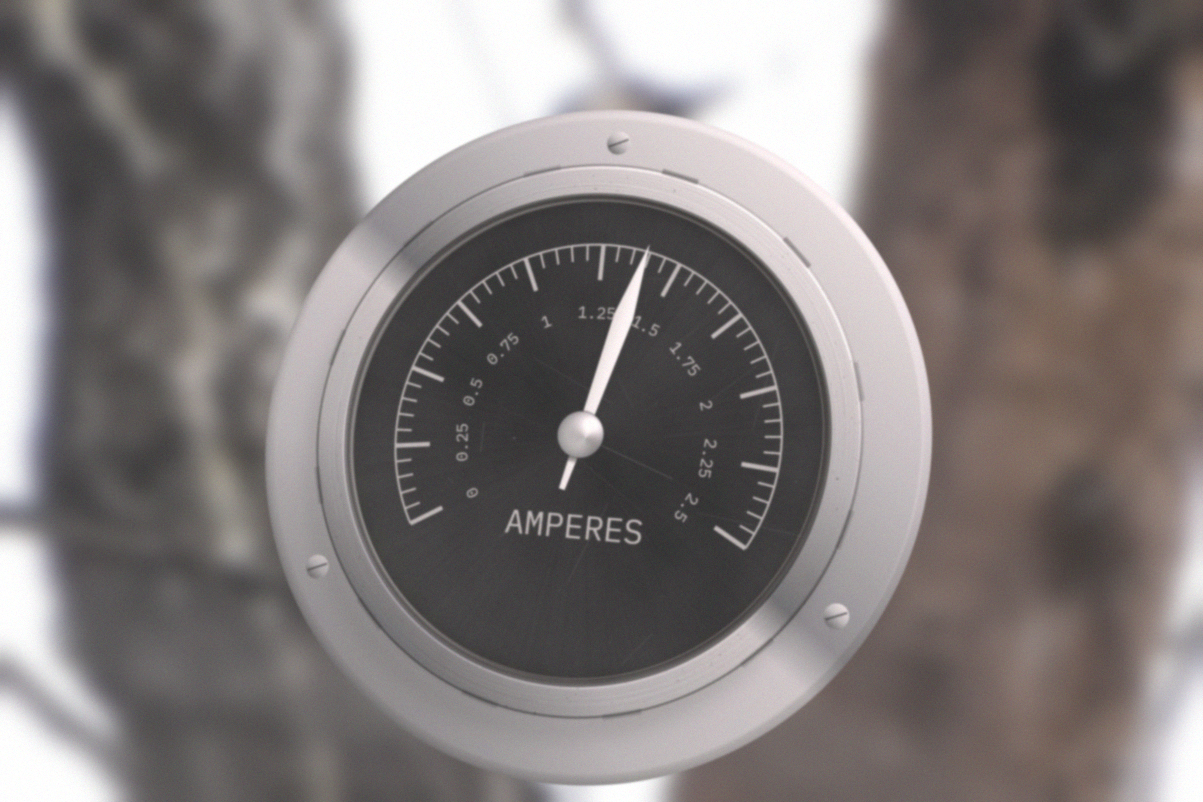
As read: 1.4A
